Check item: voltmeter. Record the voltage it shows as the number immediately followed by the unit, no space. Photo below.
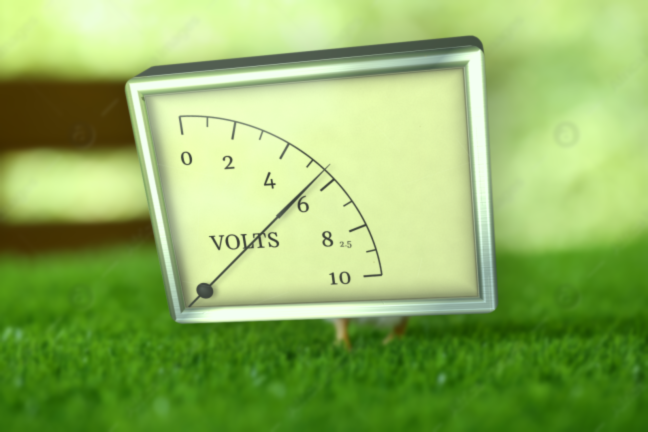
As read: 5.5V
